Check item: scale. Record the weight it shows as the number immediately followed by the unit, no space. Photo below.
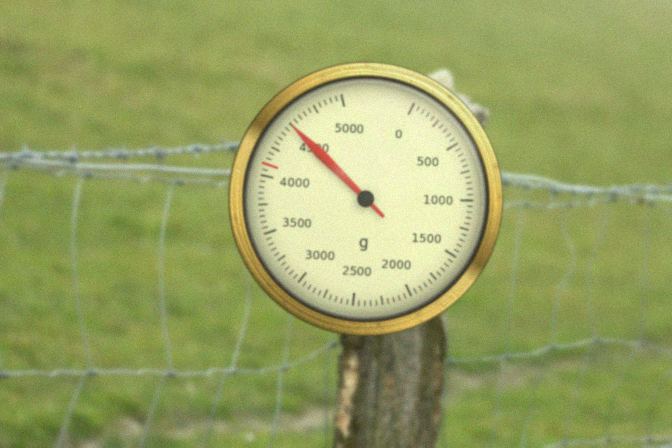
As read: 4500g
